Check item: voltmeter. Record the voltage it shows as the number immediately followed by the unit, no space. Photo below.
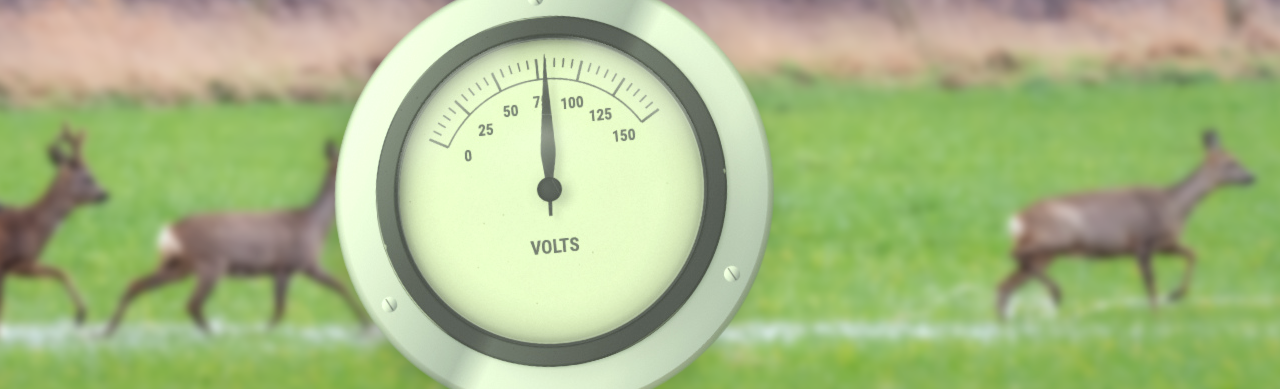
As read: 80V
